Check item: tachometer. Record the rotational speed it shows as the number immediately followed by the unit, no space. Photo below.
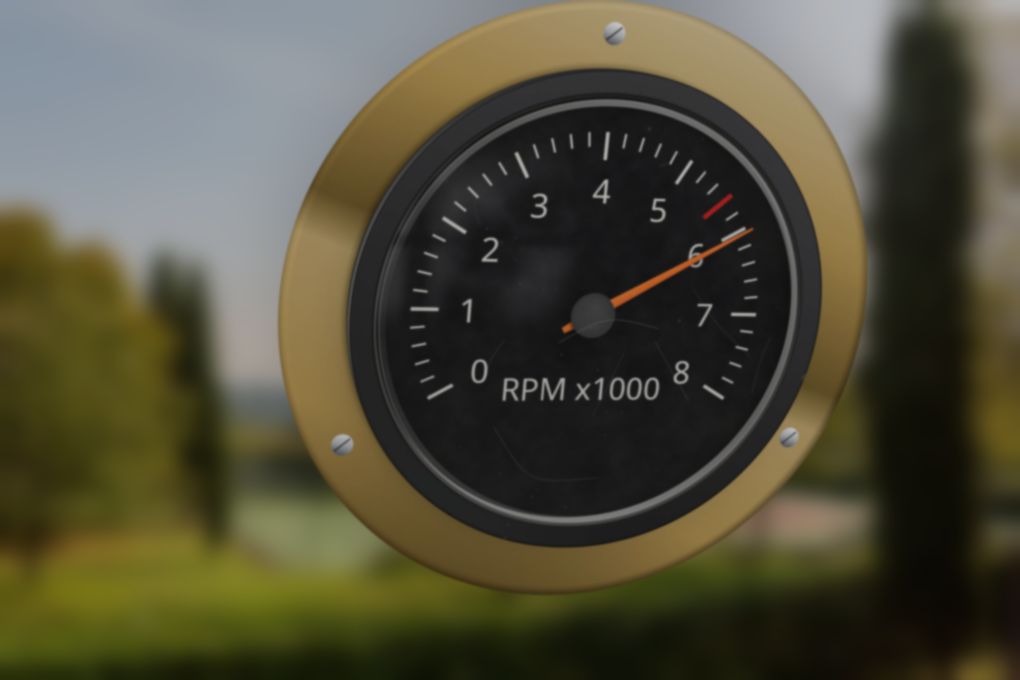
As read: 6000rpm
